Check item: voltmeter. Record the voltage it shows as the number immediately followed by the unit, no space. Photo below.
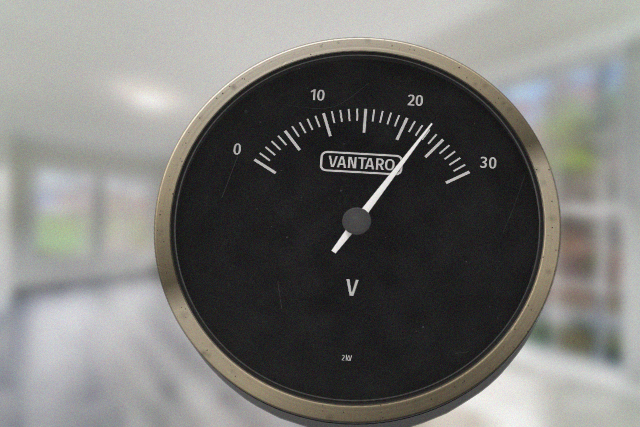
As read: 23V
